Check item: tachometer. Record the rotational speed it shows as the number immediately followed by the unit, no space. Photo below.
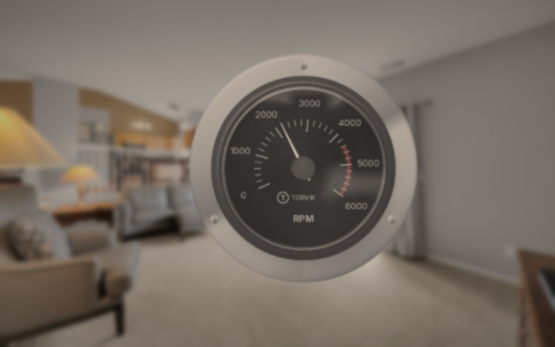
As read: 2200rpm
